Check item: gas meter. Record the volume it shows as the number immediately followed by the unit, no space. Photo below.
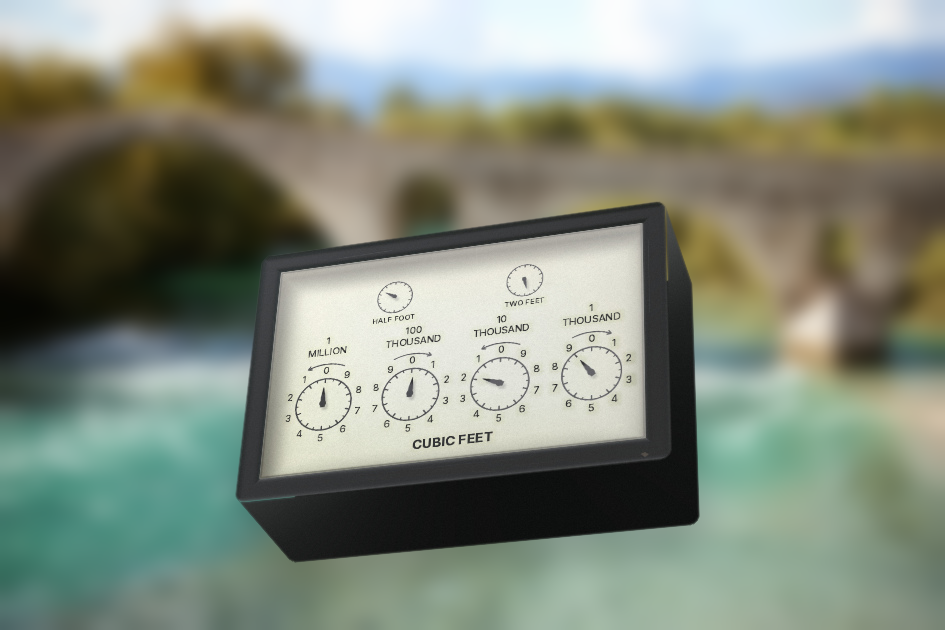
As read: 1900ft³
